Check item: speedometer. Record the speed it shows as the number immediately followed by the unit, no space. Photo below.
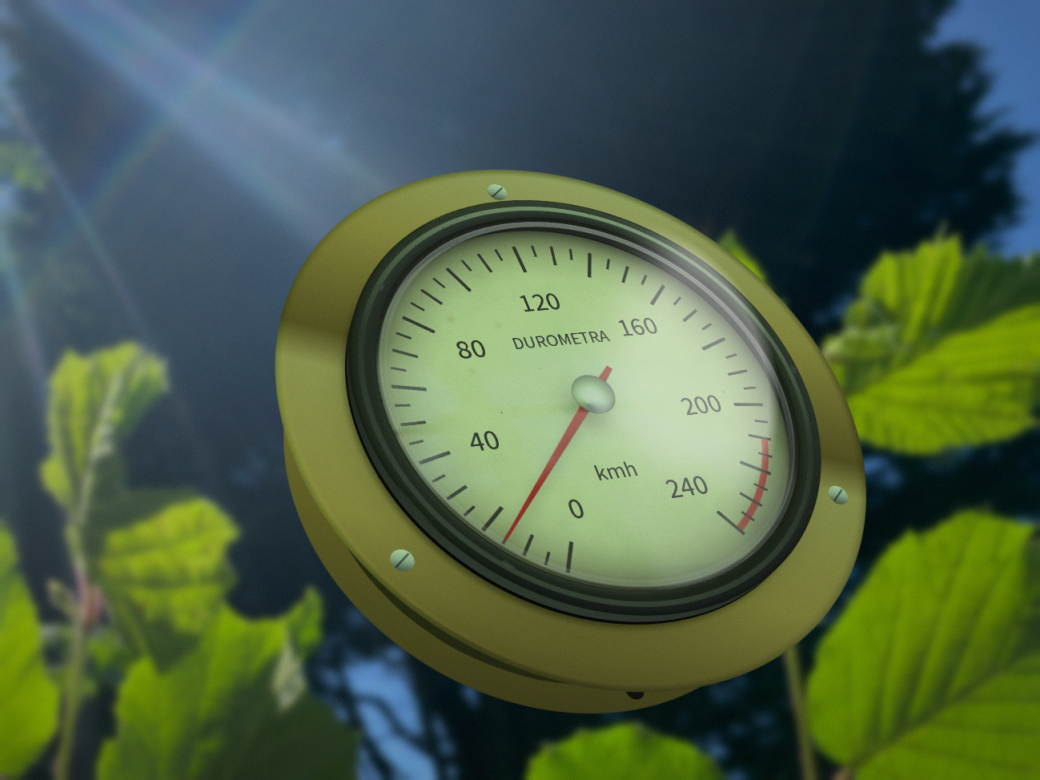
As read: 15km/h
